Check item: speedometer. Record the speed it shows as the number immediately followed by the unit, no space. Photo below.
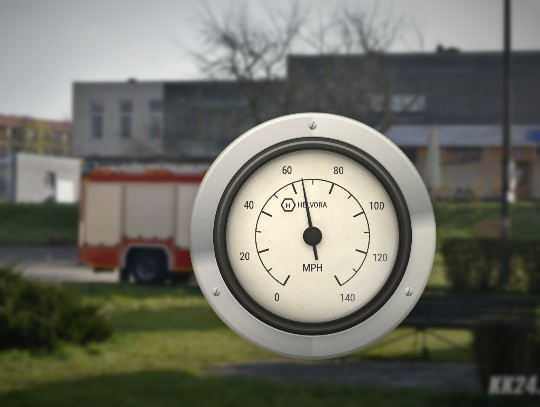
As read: 65mph
